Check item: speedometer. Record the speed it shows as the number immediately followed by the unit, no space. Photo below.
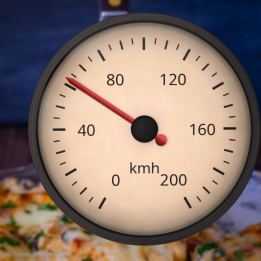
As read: 62.5km/h
